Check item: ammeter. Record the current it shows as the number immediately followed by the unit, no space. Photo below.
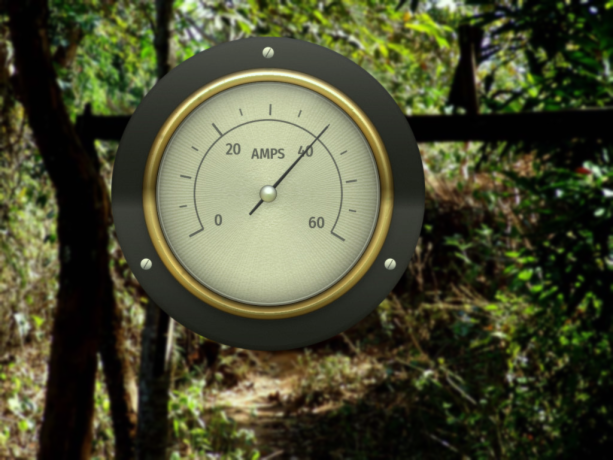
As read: 40A
